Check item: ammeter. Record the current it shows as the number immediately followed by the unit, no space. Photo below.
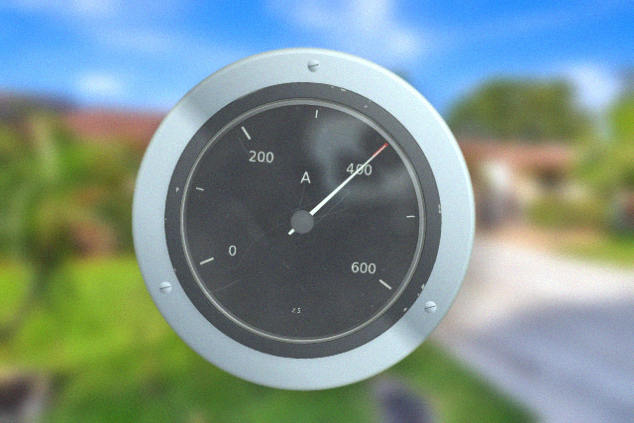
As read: 400A
